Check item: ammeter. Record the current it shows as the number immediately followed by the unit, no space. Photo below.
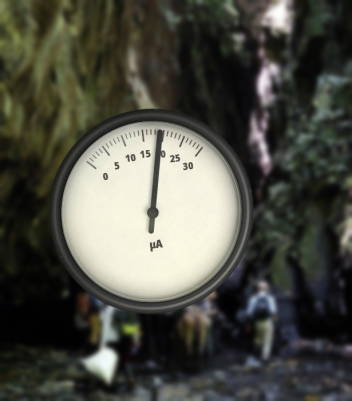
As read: 19µA
